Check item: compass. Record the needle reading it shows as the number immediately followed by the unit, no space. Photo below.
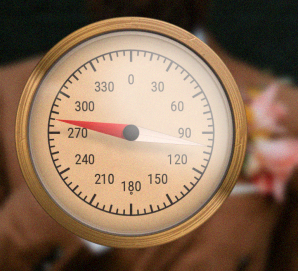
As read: 280°
